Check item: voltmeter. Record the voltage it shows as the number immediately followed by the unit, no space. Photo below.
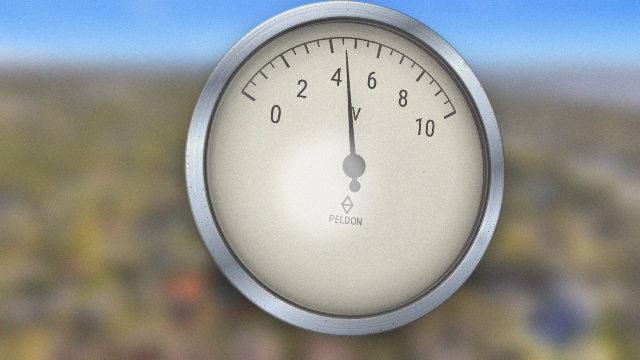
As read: 4.5V
